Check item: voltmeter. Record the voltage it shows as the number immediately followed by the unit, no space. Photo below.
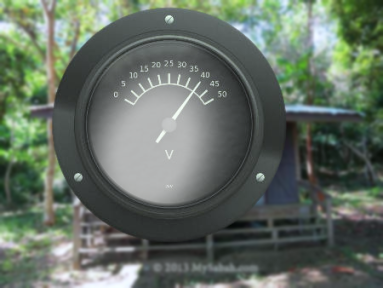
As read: 40V
